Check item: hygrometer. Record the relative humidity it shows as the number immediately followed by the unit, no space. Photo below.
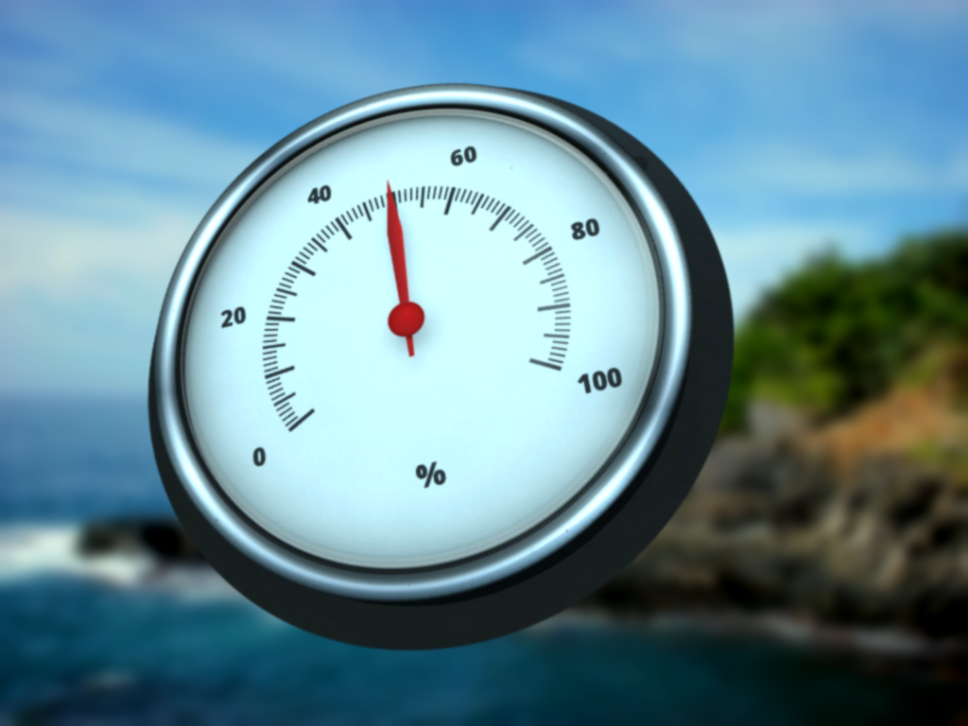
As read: 50%
